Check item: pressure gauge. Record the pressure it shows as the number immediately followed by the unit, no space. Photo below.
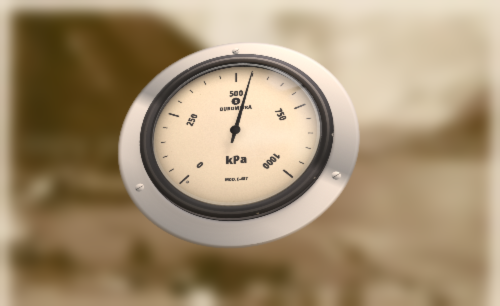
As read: 550kPa
